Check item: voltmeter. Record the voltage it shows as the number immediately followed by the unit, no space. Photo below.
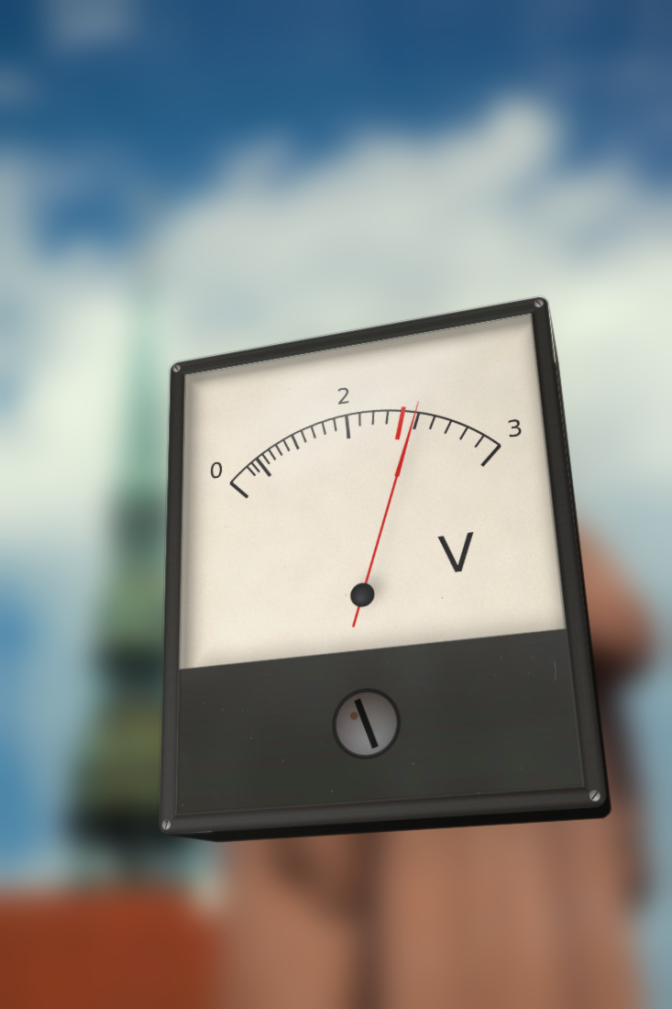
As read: 2.5V
